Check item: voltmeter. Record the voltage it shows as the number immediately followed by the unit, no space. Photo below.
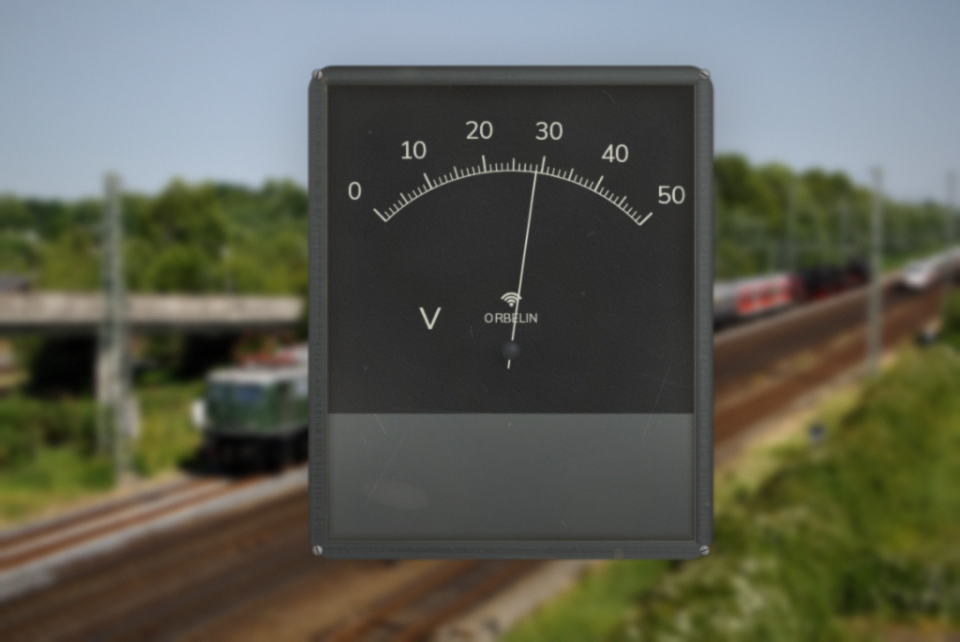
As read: 29V
